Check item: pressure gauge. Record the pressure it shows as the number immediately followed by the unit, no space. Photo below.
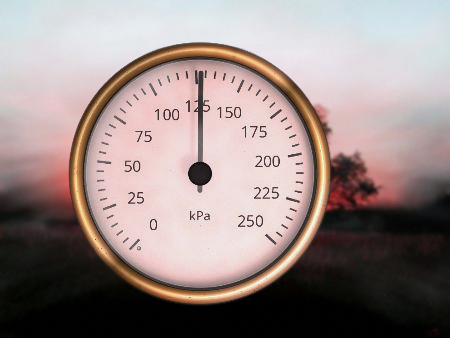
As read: 127.5kPa
